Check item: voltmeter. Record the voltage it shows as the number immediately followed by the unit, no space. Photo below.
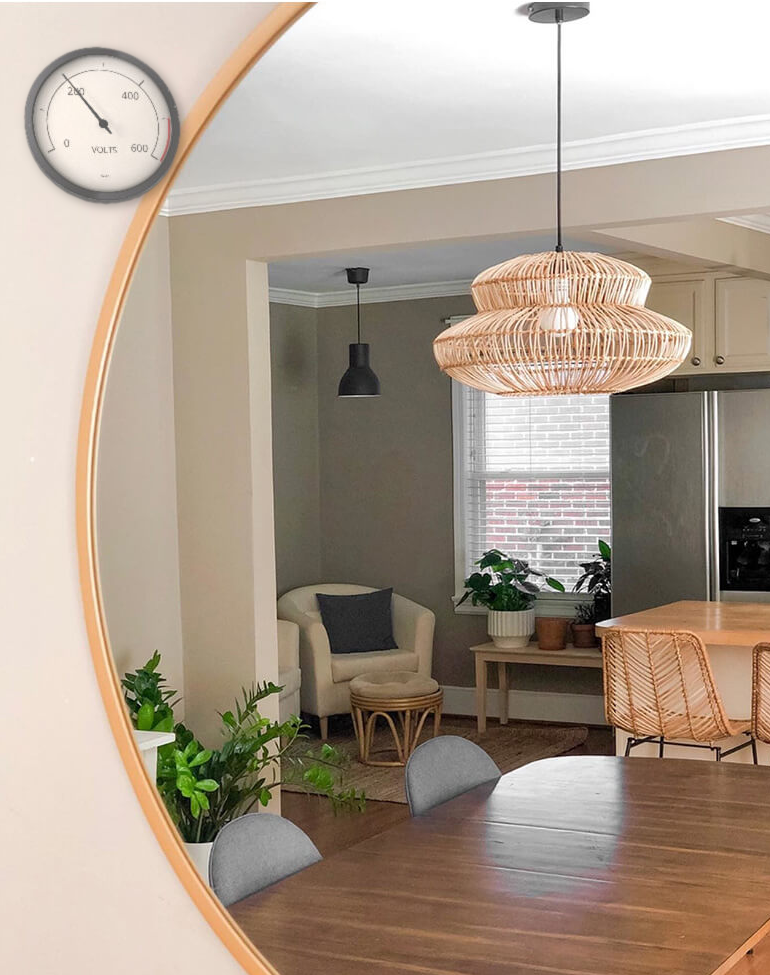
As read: 200V
